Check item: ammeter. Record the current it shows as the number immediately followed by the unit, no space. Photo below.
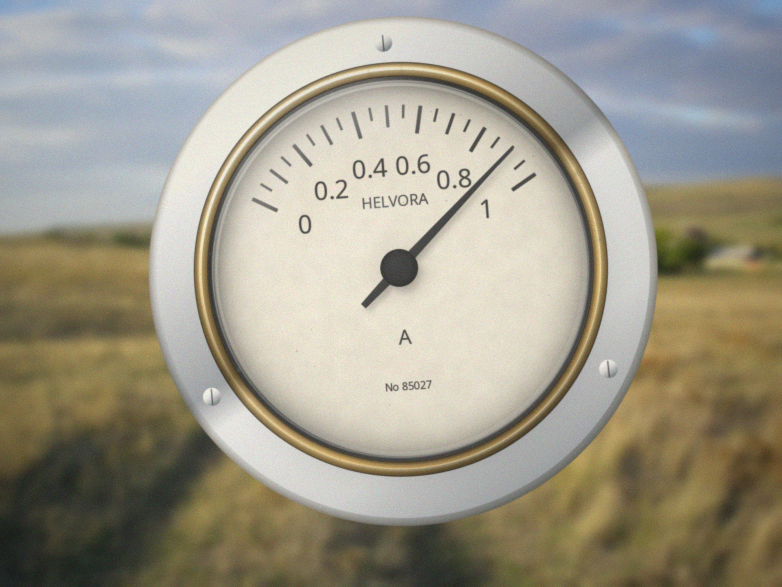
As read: 0.9A
